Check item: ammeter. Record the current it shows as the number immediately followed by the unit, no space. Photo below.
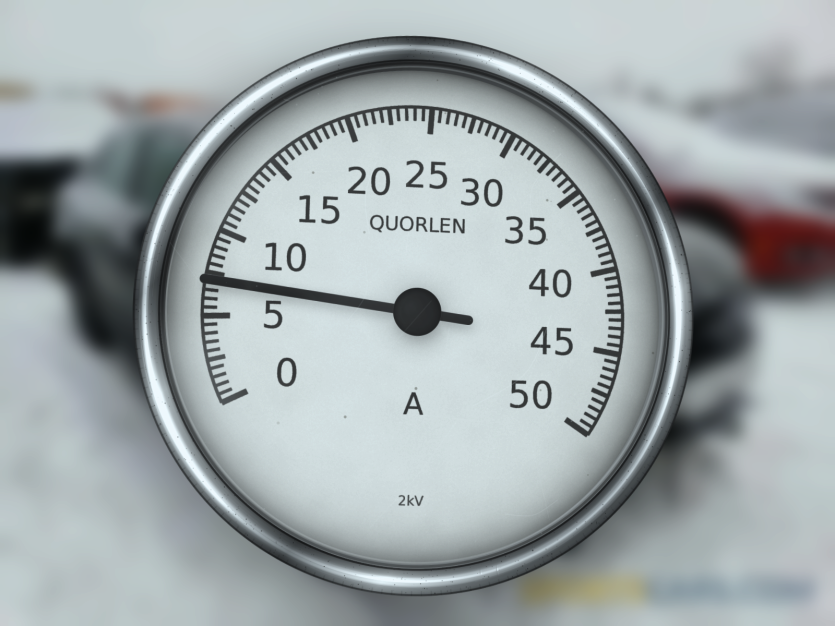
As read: 7A
